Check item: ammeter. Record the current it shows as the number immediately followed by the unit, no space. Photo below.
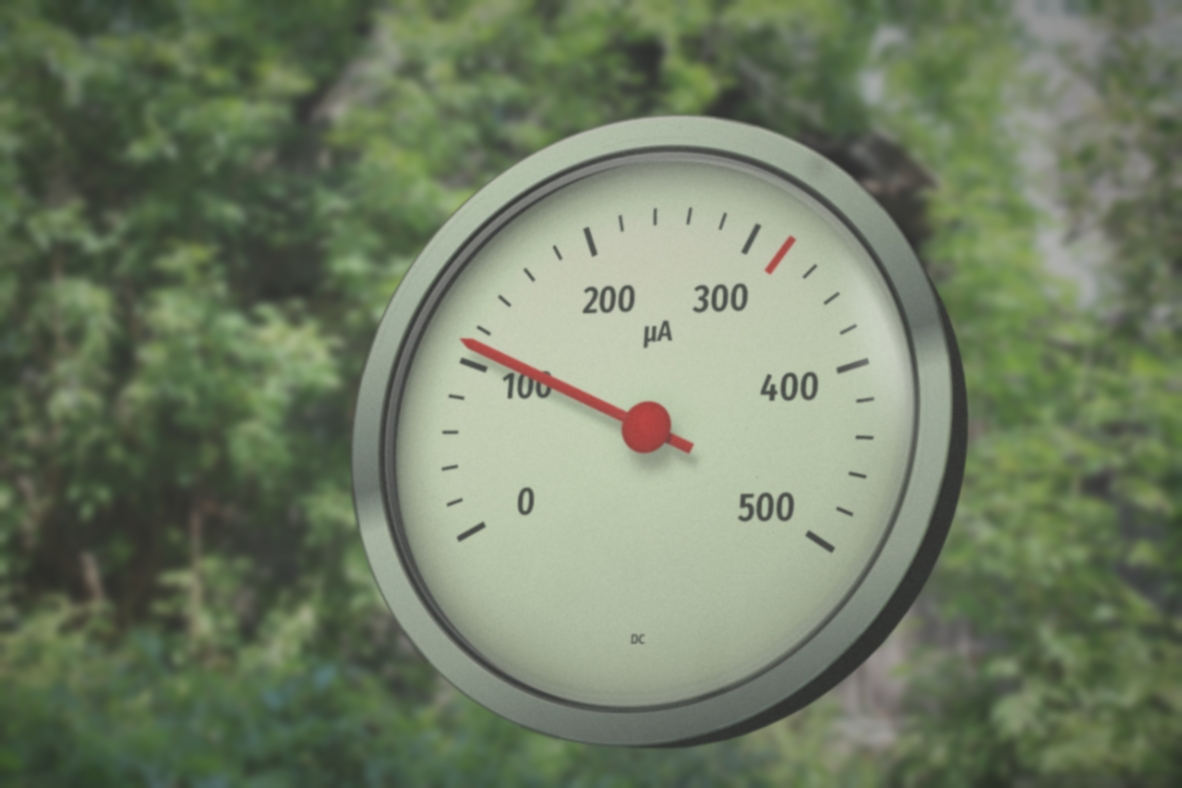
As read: 110µA
